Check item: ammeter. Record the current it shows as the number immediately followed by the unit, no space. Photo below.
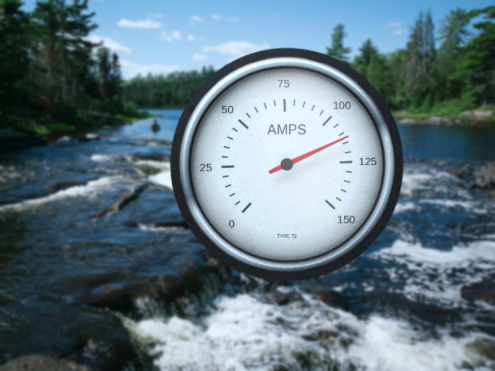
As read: 112.5A
